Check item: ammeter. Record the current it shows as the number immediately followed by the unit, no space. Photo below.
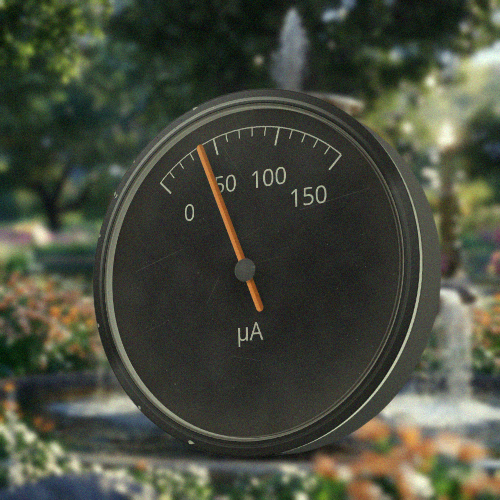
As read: 40µA
